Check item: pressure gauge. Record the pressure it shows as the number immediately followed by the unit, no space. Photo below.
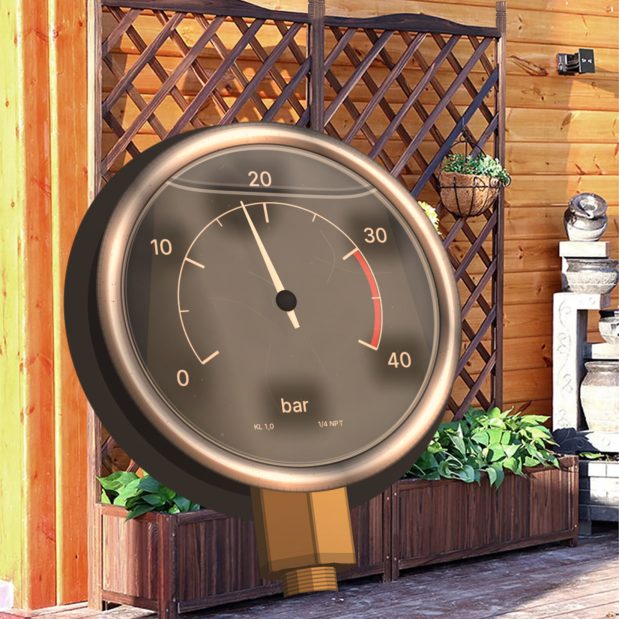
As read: 17.5bar
